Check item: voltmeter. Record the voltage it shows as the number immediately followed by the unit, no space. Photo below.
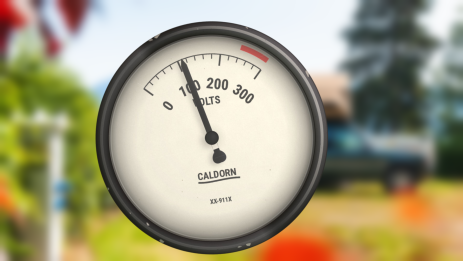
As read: 110V
